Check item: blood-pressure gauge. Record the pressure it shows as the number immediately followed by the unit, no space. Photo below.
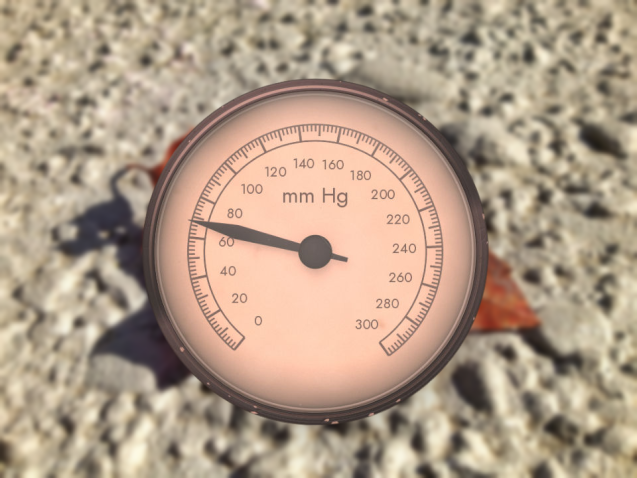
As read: 68mmHg
